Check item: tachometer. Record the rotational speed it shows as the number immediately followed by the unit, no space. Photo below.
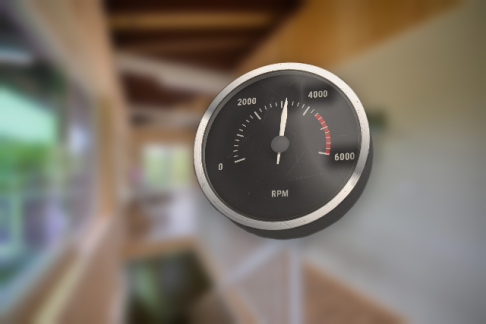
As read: 3200rpm
